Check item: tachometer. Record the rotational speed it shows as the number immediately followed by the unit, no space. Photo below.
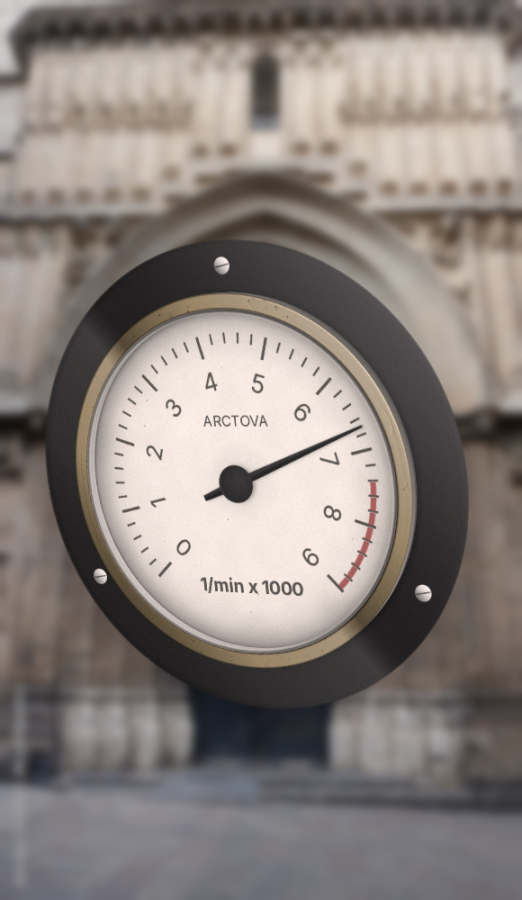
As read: 6700rpm
